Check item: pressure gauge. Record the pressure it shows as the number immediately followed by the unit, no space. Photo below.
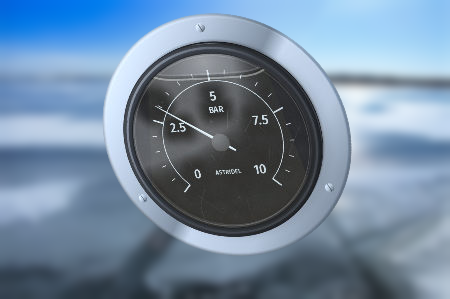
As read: 3bar
